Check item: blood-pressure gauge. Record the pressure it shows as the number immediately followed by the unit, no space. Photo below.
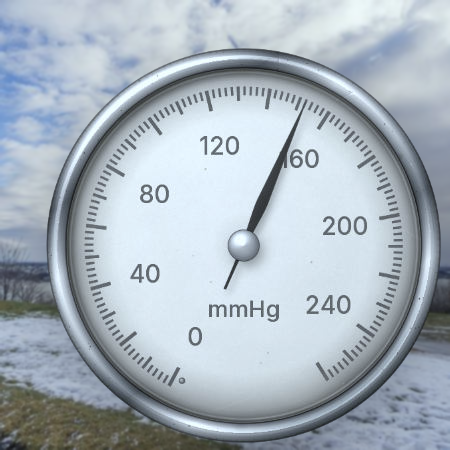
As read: 152mmHg
